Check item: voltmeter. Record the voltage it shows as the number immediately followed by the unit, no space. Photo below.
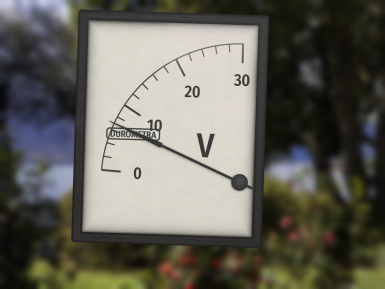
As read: 7V
